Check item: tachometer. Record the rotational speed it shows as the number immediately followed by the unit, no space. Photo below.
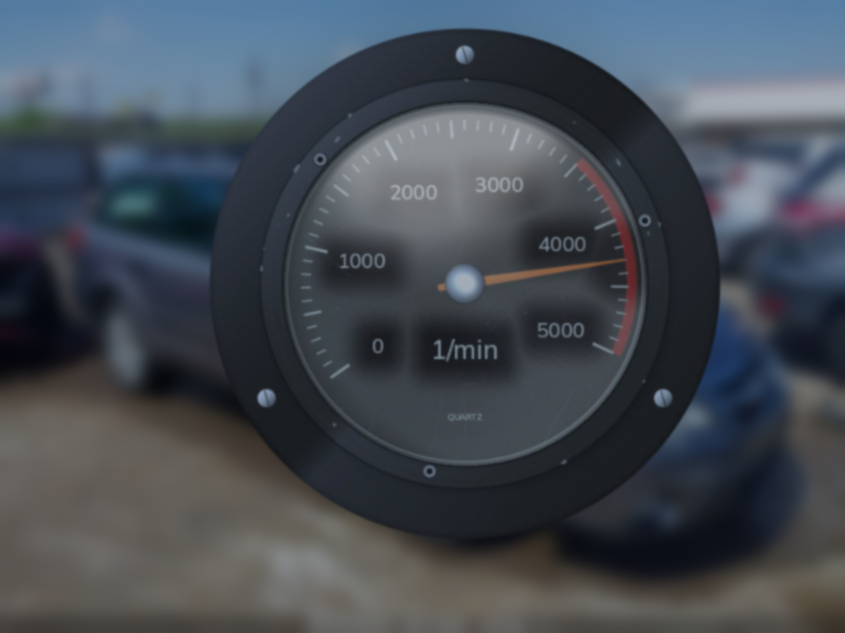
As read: 4300rpm
